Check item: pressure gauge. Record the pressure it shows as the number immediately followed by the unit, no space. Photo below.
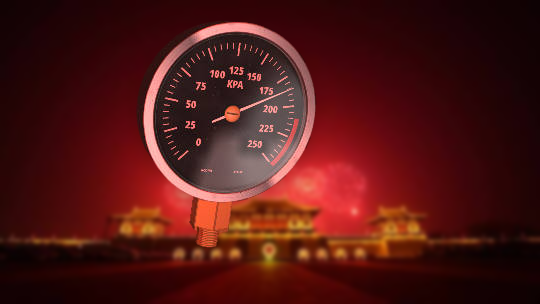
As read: 185kPa
